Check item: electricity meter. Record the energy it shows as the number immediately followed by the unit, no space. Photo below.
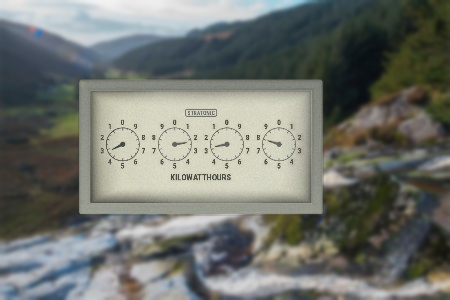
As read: 3228kWh
